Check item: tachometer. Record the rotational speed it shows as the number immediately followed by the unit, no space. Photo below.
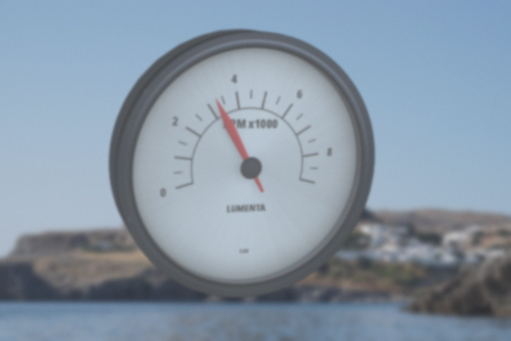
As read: 3250rpm
